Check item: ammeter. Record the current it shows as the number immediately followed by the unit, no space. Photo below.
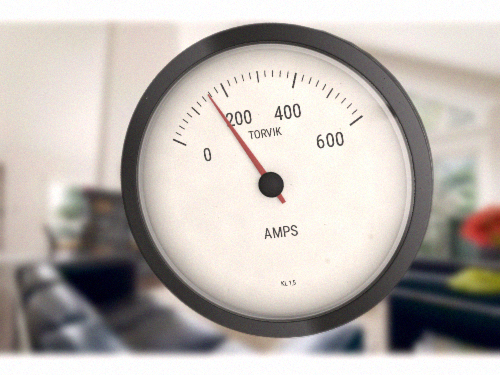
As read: 160A
